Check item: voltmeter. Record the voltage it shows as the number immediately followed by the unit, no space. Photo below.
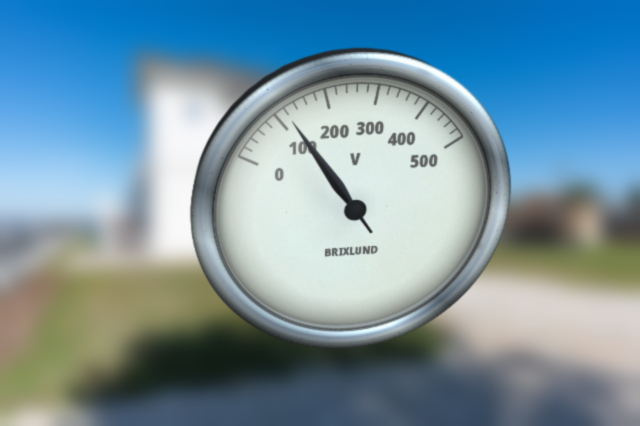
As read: 120V
